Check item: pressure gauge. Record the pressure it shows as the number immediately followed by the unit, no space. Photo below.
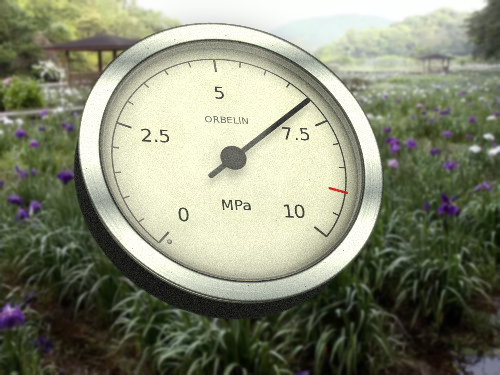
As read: 7MPa
